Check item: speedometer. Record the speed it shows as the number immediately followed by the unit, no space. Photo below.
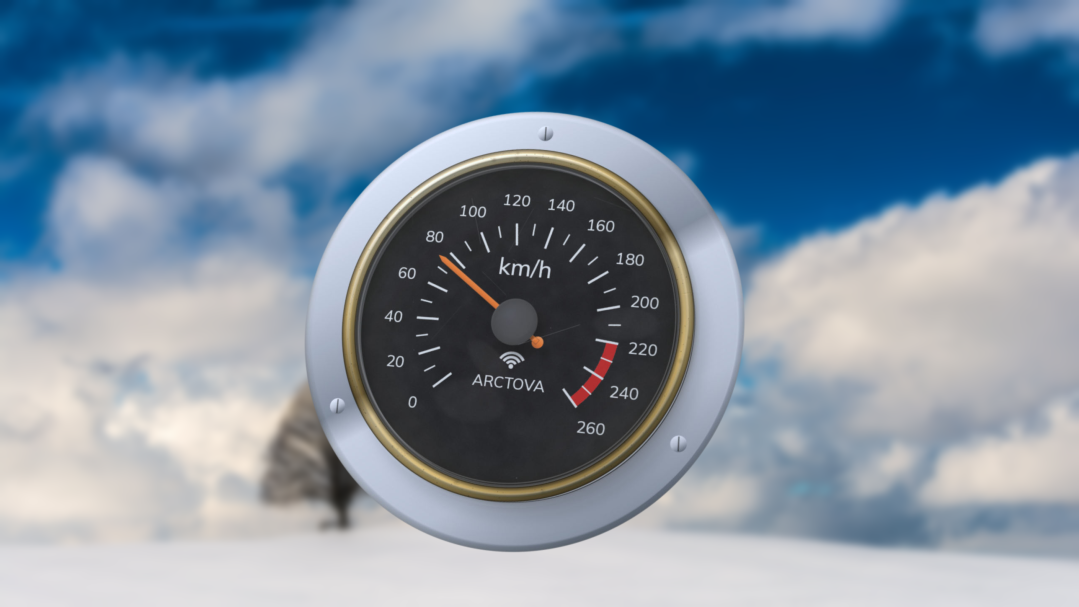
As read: 75km/h
